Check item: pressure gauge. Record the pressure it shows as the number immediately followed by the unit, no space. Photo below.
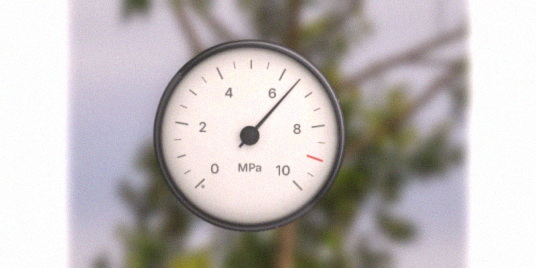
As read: 6.5MPa
